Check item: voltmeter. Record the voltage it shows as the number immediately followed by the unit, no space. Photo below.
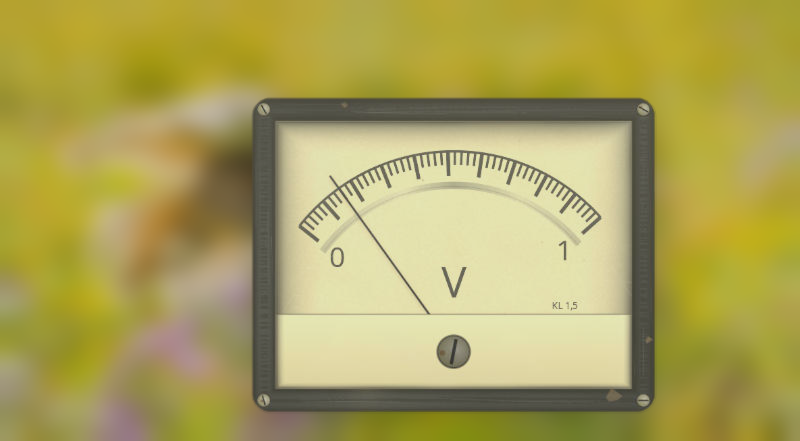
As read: 0.16V
